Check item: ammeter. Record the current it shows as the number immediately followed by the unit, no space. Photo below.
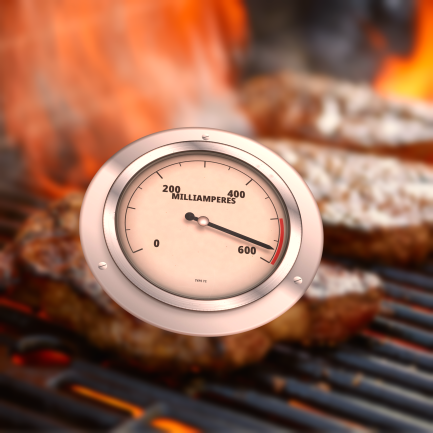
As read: 575mA
